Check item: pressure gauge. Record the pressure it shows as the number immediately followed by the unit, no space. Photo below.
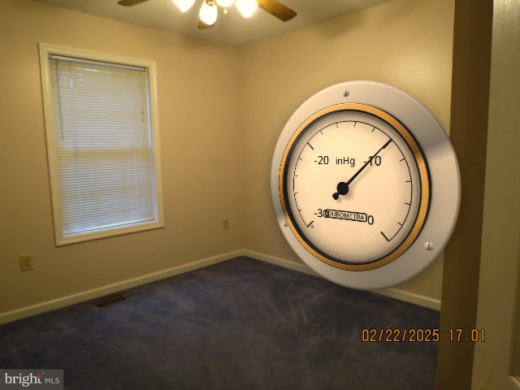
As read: -10inHg
